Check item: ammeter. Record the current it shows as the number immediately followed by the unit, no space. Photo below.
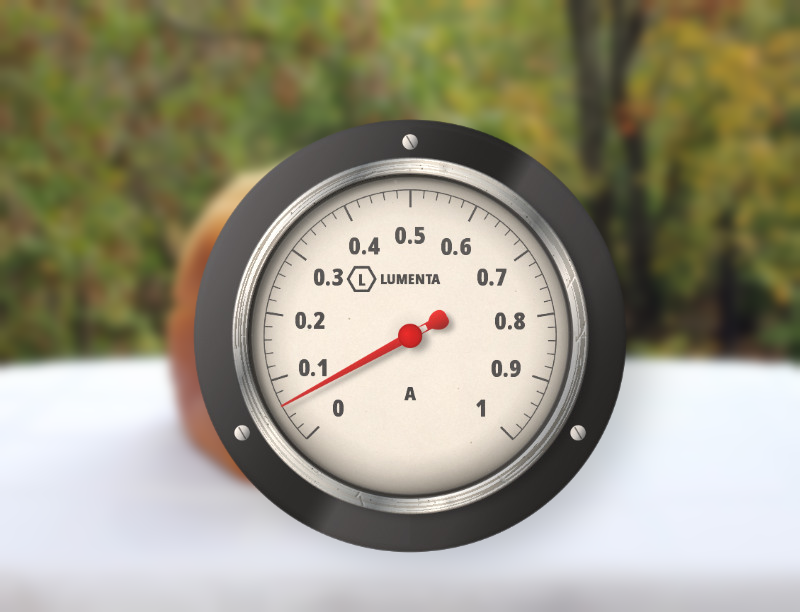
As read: 0.06A
